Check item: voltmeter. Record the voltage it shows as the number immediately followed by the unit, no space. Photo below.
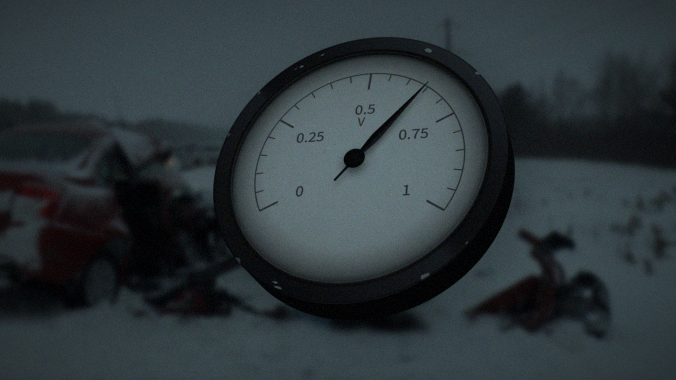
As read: 0.65V
